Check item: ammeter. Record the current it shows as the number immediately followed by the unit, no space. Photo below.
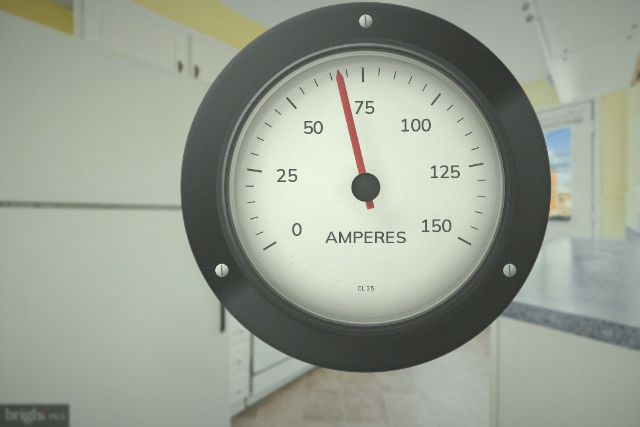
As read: 67.5A
